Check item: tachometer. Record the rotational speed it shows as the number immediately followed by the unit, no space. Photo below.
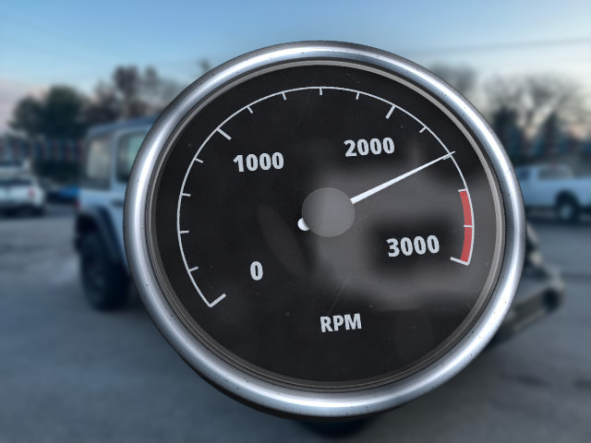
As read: 2400rpm
